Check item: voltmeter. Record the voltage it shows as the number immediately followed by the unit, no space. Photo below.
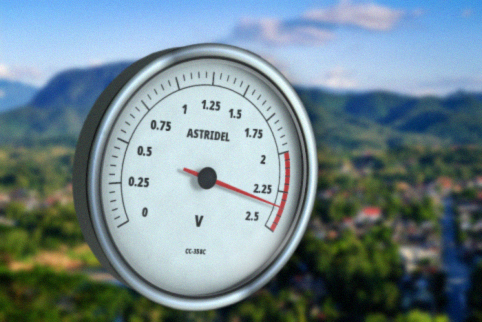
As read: 2.35V
